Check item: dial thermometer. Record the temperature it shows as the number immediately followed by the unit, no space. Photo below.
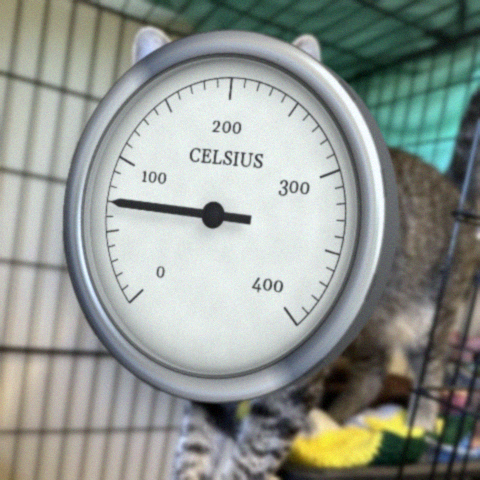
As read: 70°C
